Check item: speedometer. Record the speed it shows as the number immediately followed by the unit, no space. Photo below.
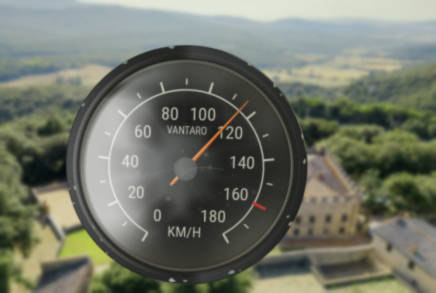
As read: 115km/h
